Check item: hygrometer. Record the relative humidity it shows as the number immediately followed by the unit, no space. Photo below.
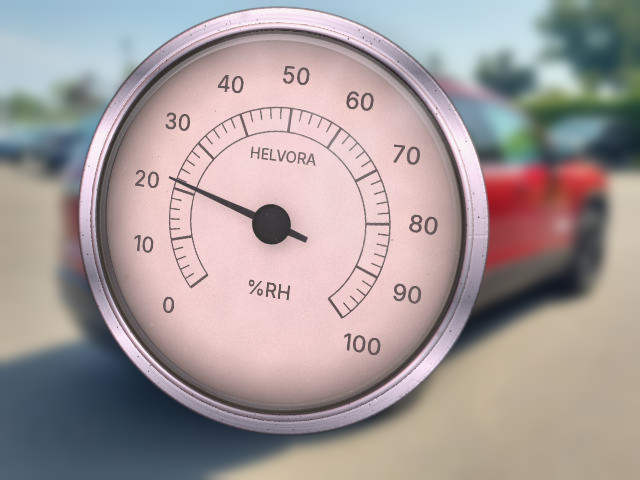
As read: 22%
